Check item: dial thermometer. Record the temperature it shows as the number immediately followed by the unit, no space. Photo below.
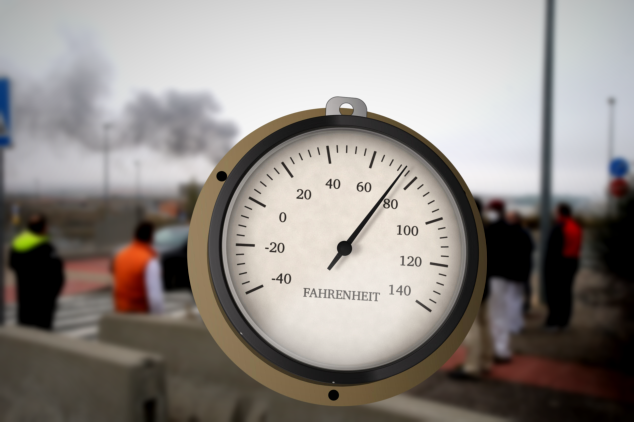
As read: 74°F
